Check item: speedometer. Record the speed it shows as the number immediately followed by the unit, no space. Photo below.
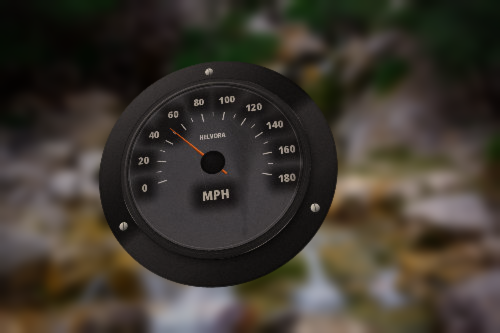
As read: 50mph
